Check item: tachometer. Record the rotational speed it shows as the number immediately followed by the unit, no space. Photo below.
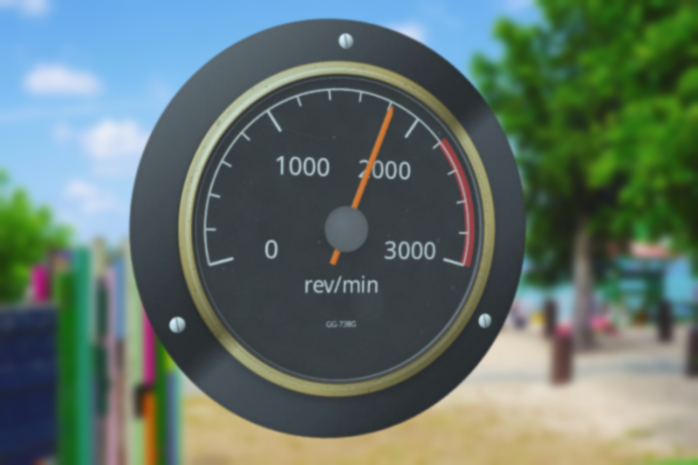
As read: 1800rpm
